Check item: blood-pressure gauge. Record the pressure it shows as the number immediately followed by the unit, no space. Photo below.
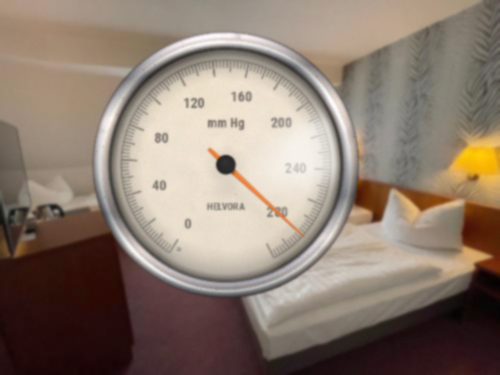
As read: 280mmHg
